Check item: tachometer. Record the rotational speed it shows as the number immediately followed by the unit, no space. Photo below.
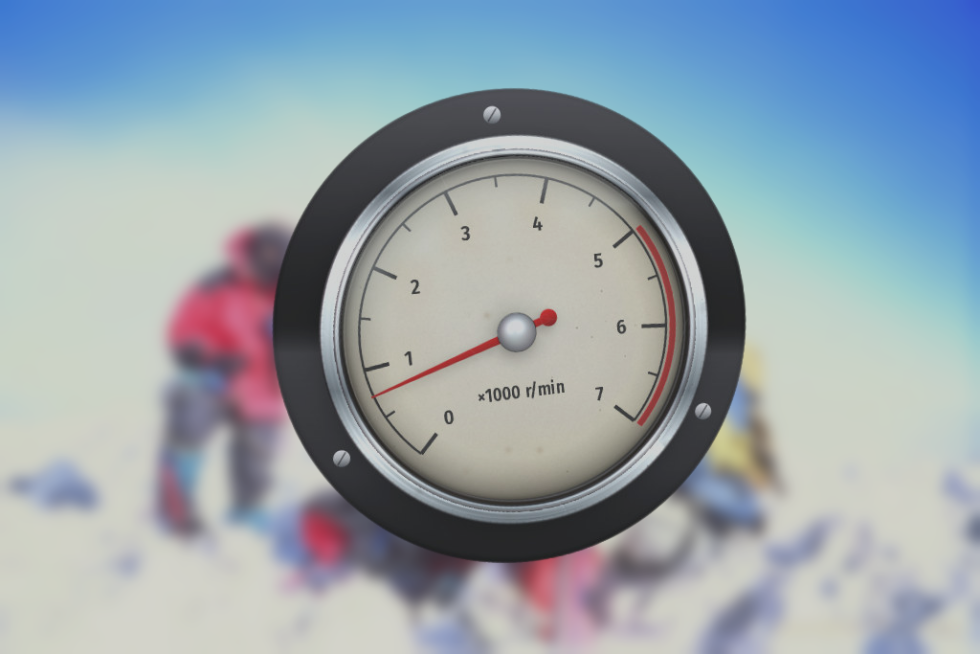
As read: 750rpm
